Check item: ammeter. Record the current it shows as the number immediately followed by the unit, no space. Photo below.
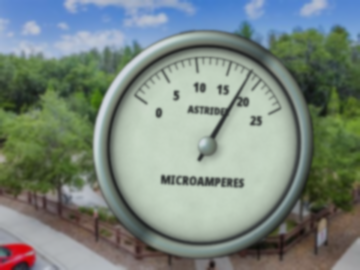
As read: 18µA
